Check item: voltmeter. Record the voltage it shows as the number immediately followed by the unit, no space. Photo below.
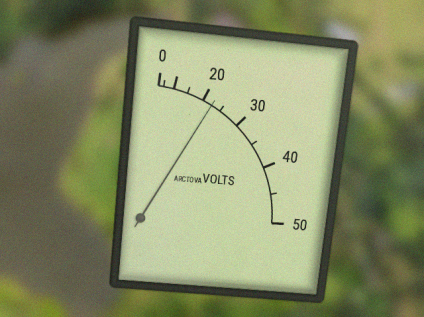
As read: 22.5V
